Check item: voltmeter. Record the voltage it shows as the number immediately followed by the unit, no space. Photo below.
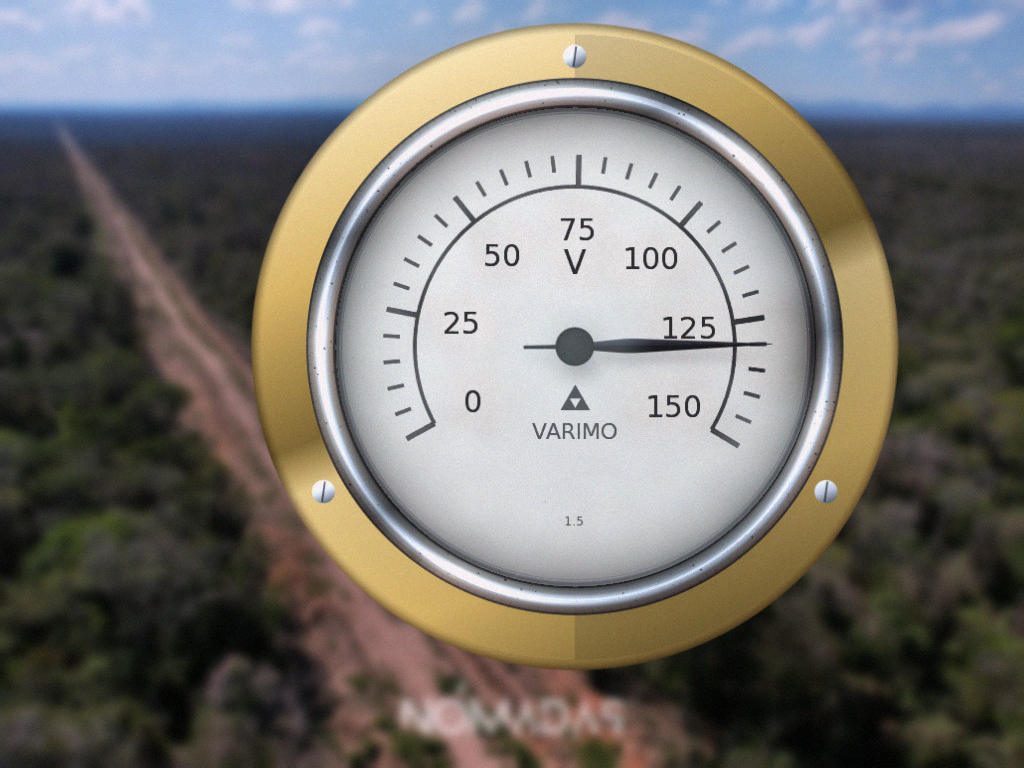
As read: 130V
